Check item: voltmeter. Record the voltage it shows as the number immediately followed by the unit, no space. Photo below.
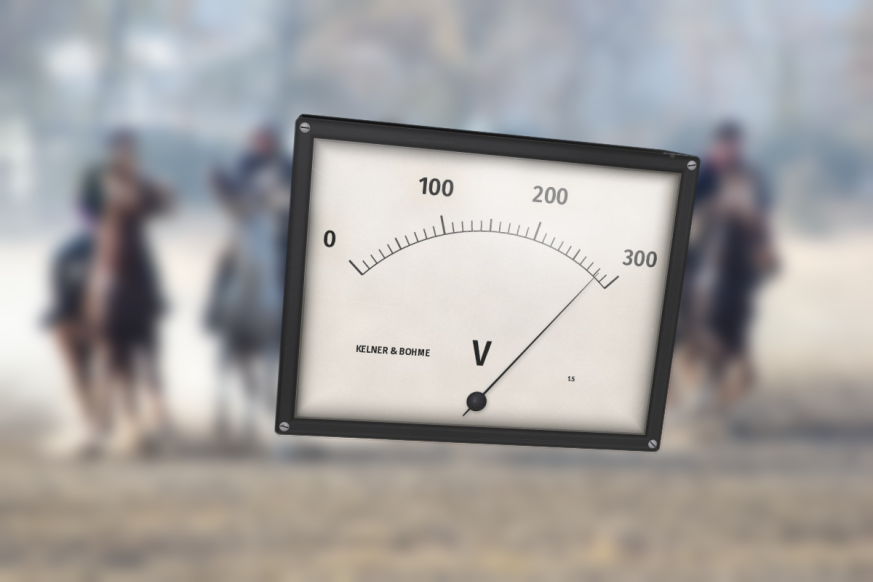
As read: 280V
